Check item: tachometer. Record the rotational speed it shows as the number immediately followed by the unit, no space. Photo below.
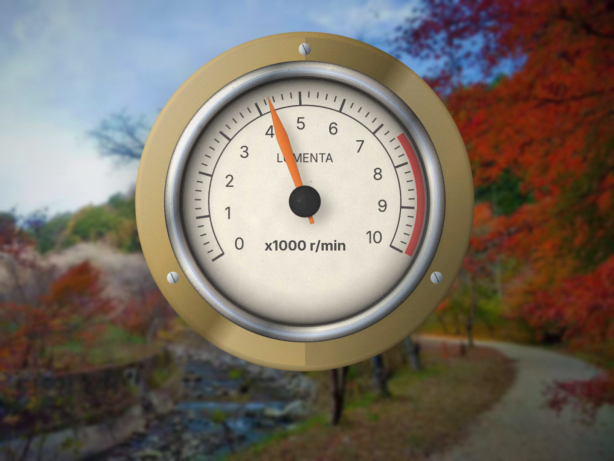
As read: 4300rpm
